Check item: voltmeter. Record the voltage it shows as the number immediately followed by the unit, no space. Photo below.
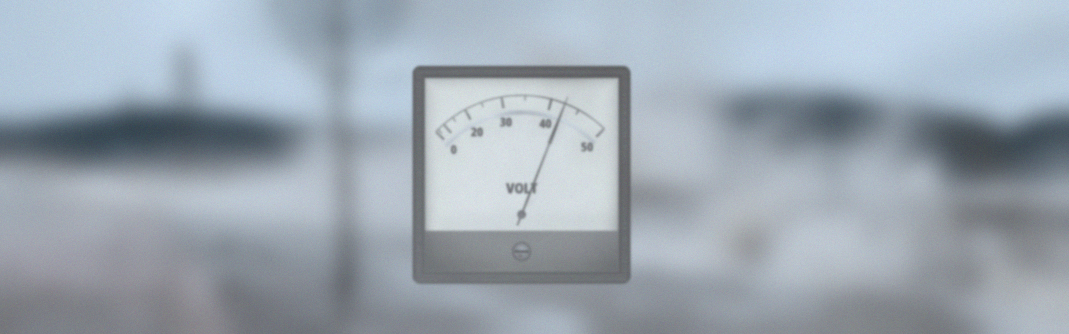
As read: 42.5V
